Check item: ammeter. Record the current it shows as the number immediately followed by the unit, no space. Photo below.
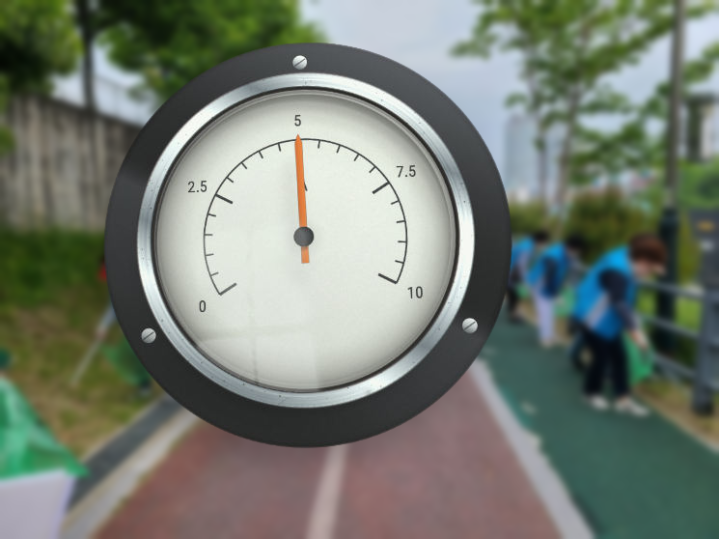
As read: 5A
